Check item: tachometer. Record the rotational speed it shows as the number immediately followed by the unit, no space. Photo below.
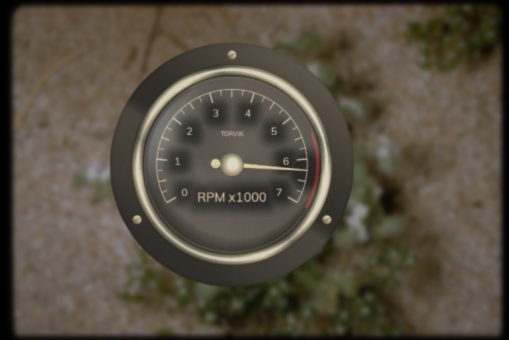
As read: 6250rpm
